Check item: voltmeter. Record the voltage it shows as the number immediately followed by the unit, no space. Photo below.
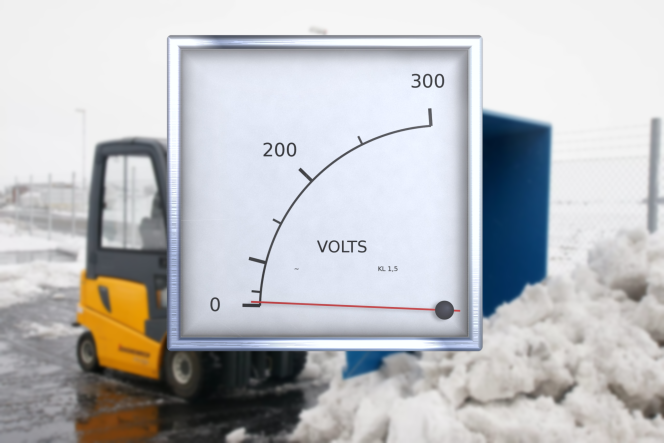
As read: 25V
